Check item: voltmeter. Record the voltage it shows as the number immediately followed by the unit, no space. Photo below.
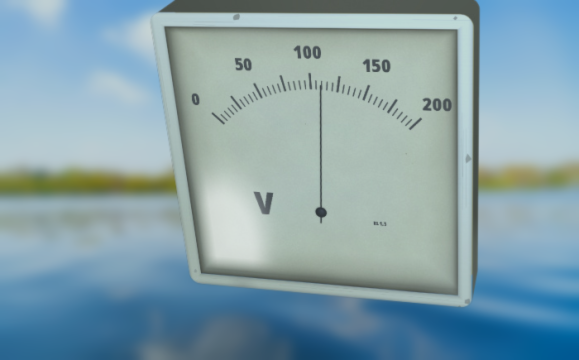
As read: 110V
